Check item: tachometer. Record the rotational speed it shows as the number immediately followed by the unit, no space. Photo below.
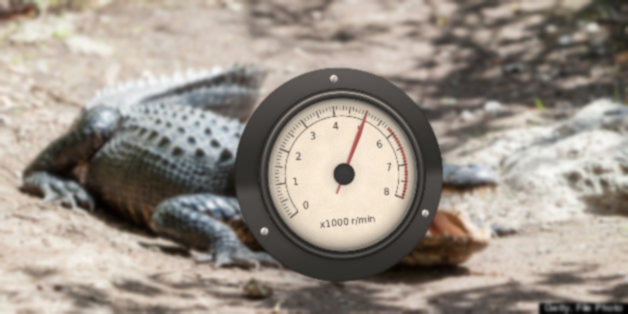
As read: 5000rpm
